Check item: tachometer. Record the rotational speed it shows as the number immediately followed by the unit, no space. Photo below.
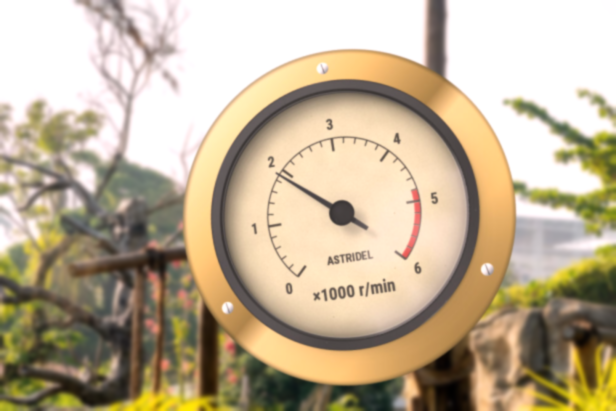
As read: 1900rpm
